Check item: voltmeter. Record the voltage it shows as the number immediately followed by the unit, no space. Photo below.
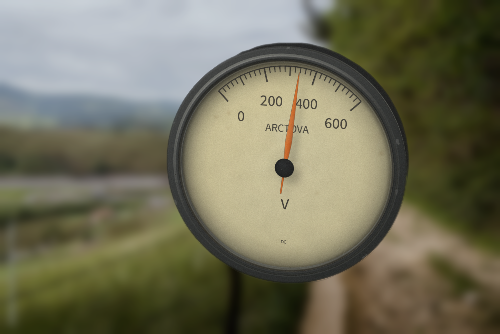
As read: 340V
